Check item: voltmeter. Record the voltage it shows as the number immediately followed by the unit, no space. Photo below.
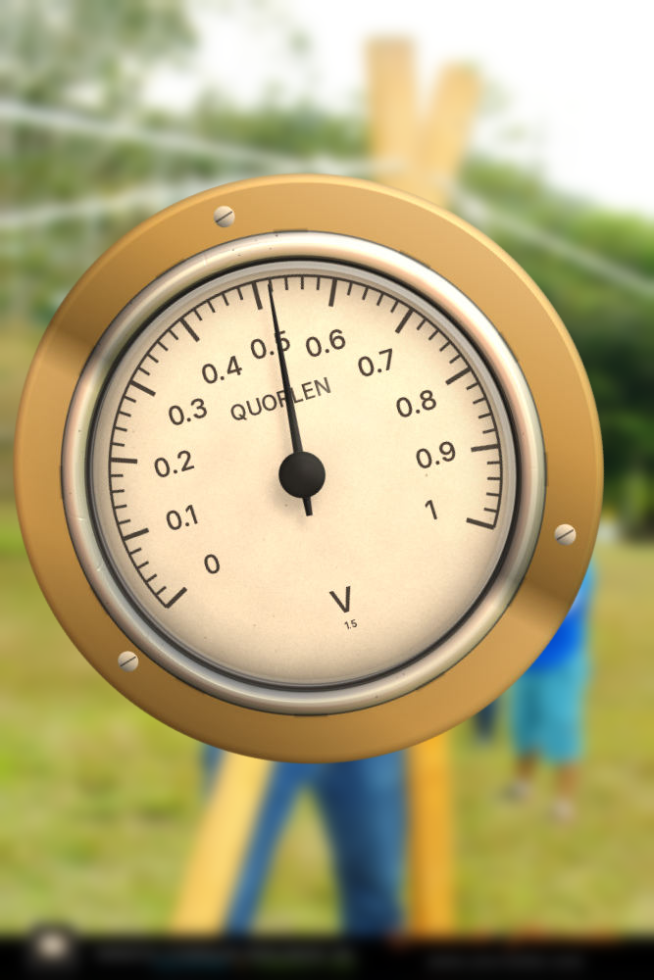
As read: 0.52V
